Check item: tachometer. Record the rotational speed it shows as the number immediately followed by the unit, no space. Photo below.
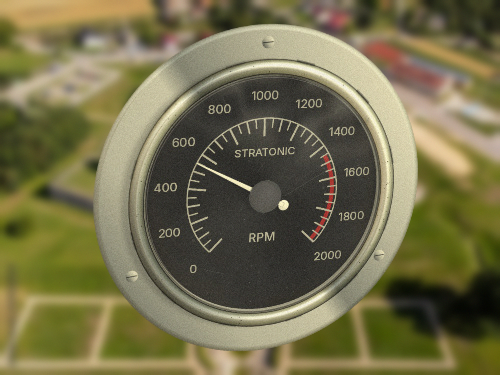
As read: 550rpm
